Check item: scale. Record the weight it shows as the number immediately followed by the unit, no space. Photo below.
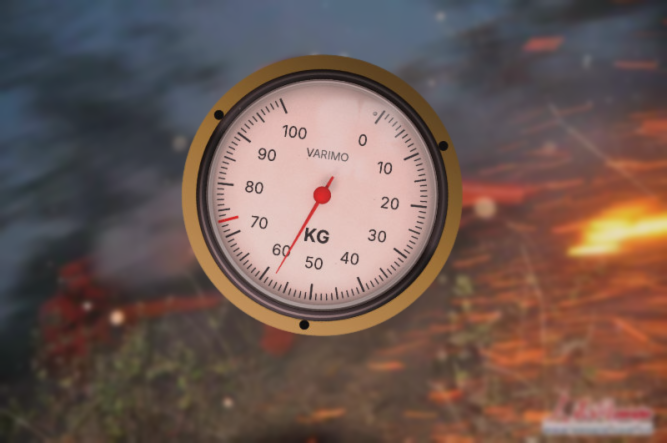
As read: 58kg
